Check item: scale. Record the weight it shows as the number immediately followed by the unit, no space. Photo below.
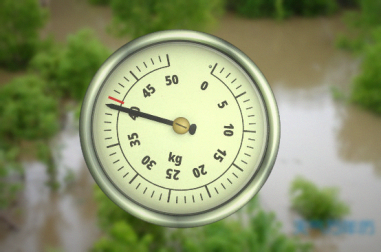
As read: 40kg
